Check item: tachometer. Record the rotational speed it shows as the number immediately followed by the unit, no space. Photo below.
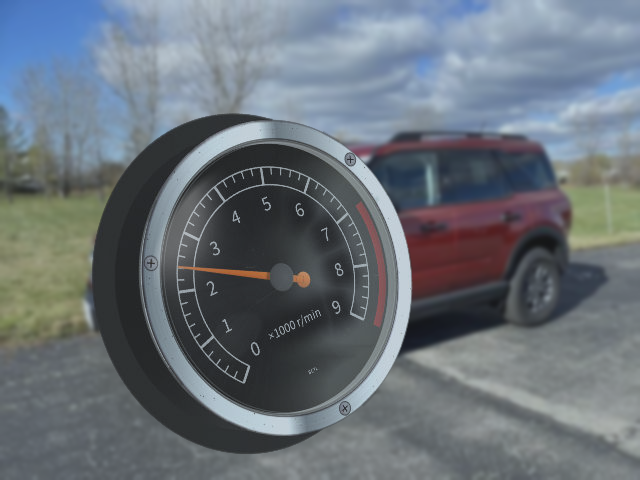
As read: 2400rpm
